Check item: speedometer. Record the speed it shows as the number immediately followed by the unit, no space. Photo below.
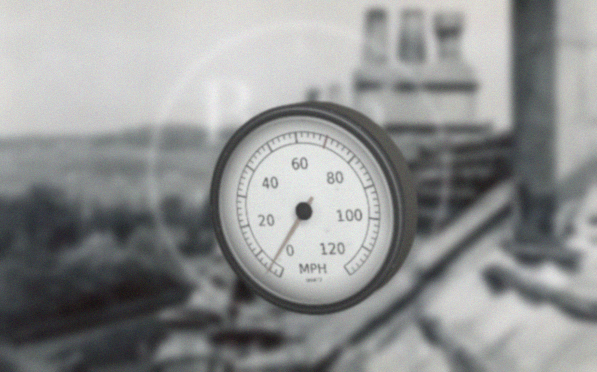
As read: 4mph
